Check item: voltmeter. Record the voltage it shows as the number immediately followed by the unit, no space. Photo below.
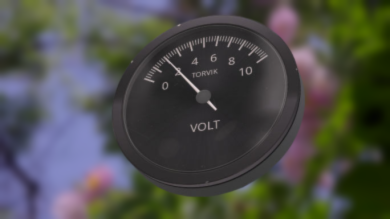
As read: 2V
